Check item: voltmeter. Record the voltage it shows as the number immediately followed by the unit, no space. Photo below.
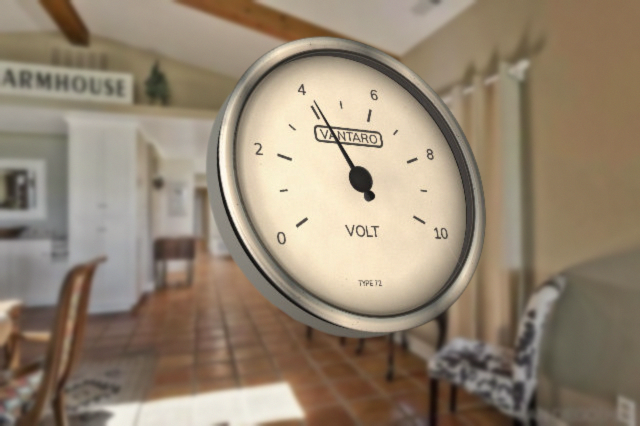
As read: 4V
